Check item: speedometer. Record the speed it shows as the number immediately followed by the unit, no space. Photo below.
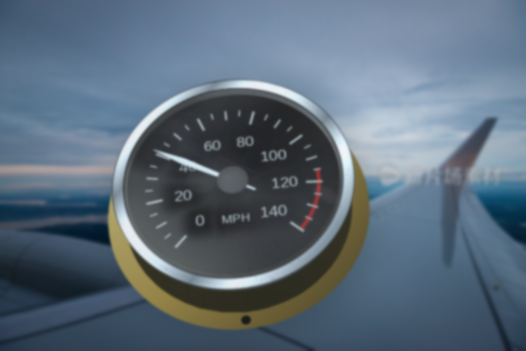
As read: 40mph
